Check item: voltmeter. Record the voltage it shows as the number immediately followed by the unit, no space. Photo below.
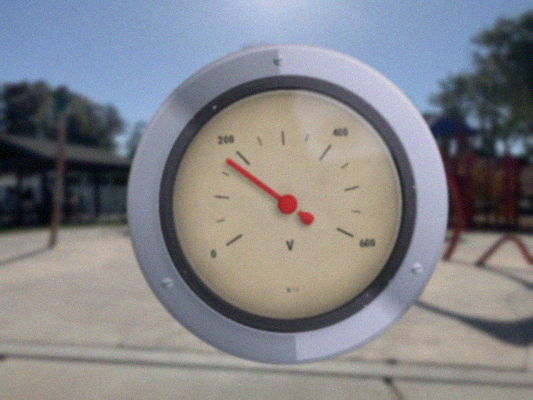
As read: 175V
